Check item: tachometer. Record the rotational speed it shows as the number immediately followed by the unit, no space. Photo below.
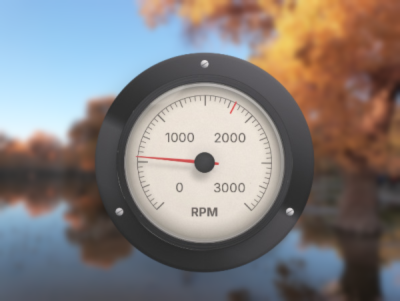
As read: 550rpm
